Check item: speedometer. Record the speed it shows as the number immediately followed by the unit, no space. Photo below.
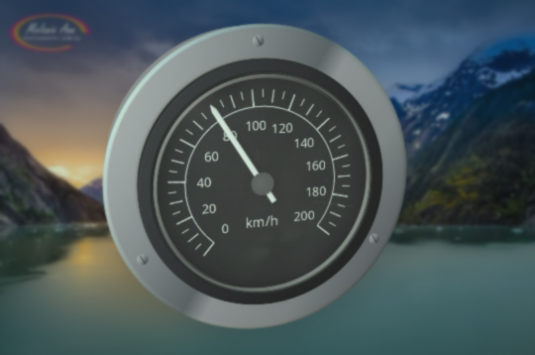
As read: 80km/h
